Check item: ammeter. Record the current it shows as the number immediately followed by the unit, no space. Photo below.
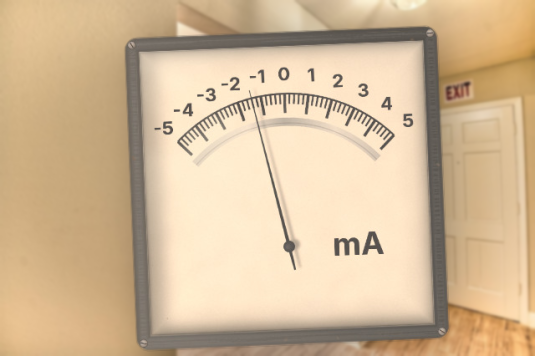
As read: -1.4mA
